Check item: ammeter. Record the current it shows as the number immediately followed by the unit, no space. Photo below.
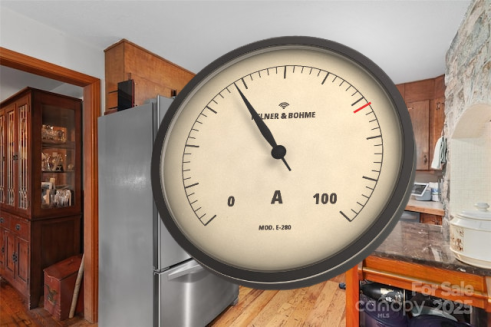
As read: 38A
